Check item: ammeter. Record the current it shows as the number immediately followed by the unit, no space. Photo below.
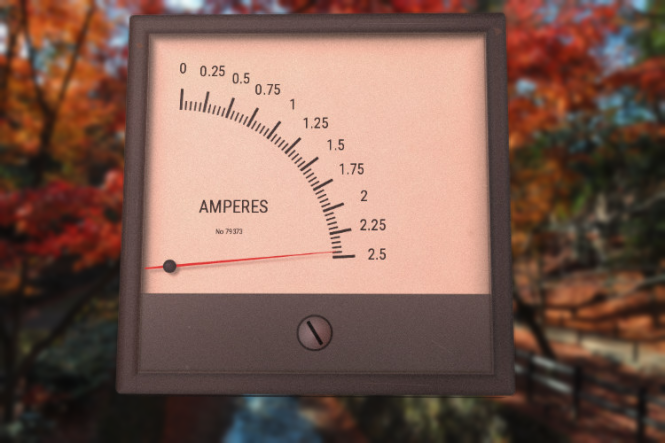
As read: 2.45A
